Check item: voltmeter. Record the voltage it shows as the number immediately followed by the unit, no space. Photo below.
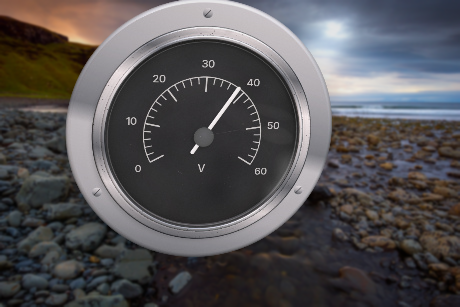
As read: 38V
